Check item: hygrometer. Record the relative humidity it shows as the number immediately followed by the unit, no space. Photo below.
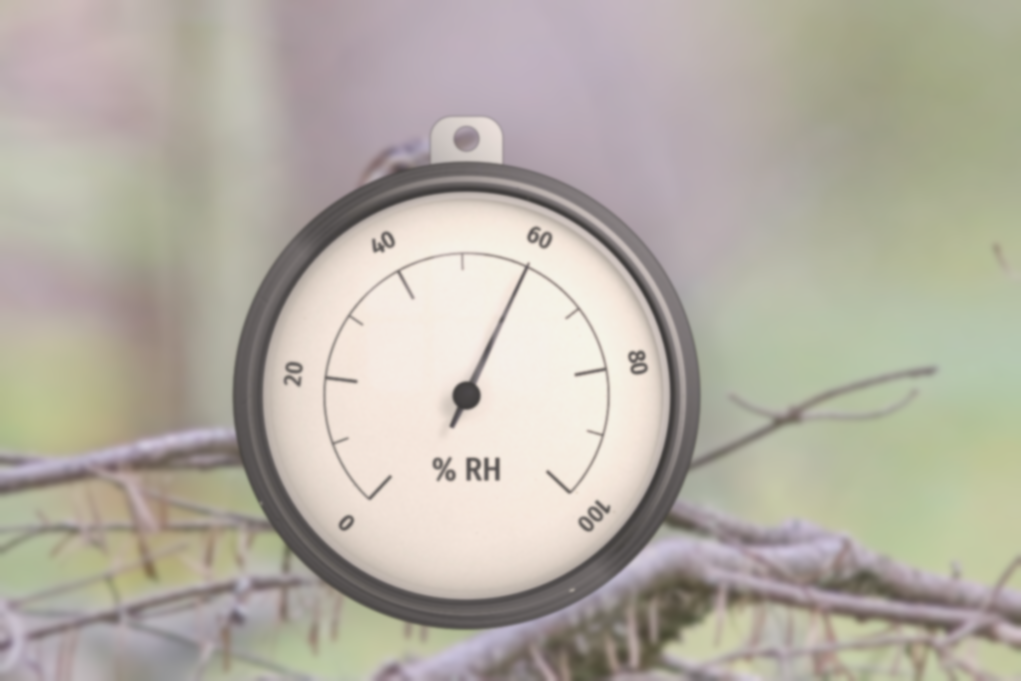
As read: 60%
